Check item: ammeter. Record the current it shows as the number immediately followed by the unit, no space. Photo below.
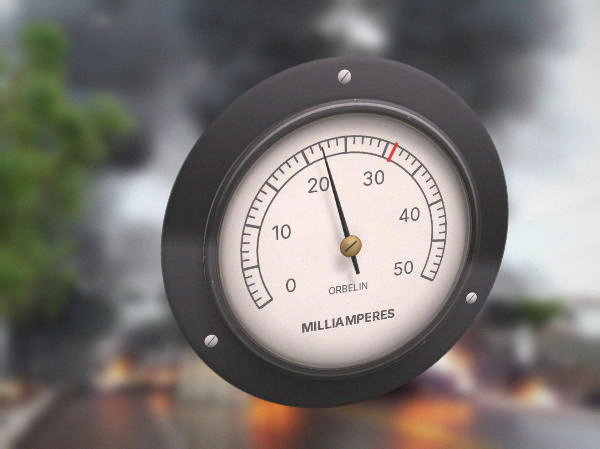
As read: 22mA
